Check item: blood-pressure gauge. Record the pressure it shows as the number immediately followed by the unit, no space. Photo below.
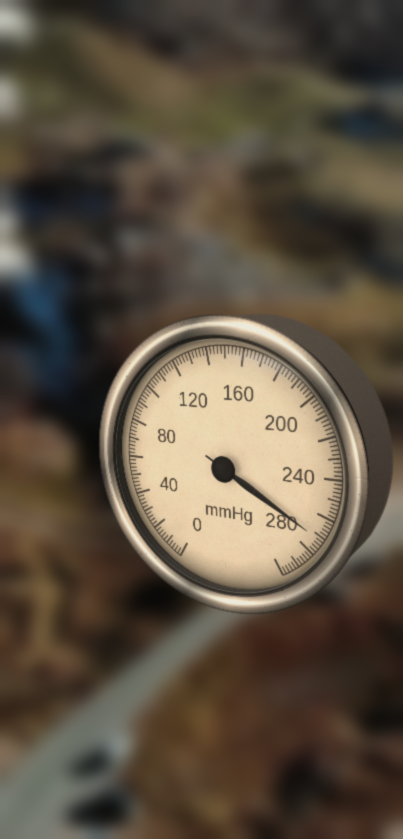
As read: 270mmHg
